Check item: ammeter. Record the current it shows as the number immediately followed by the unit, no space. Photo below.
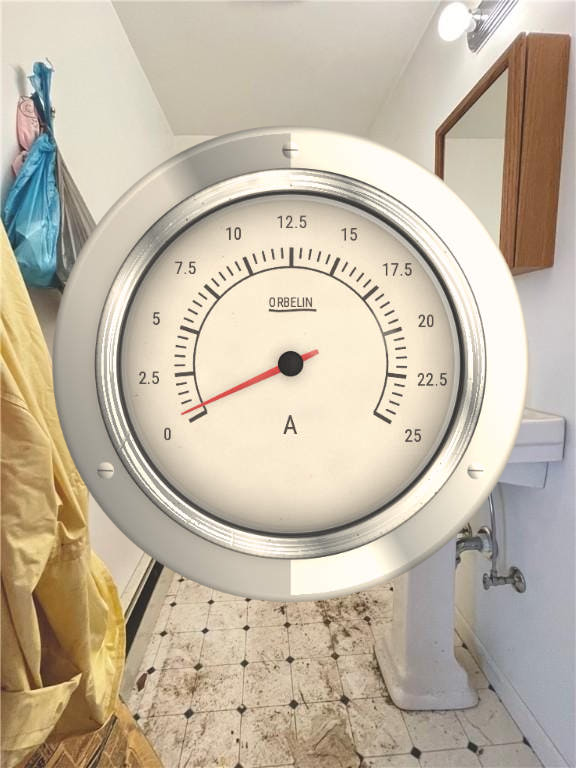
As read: 0.5A
